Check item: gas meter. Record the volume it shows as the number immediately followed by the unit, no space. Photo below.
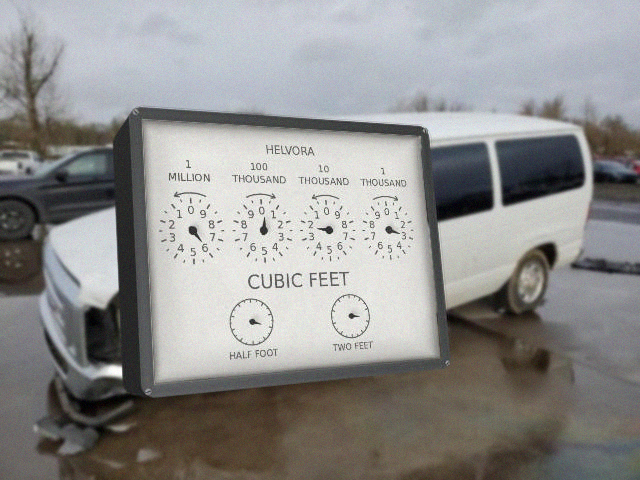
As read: 602300ft³
